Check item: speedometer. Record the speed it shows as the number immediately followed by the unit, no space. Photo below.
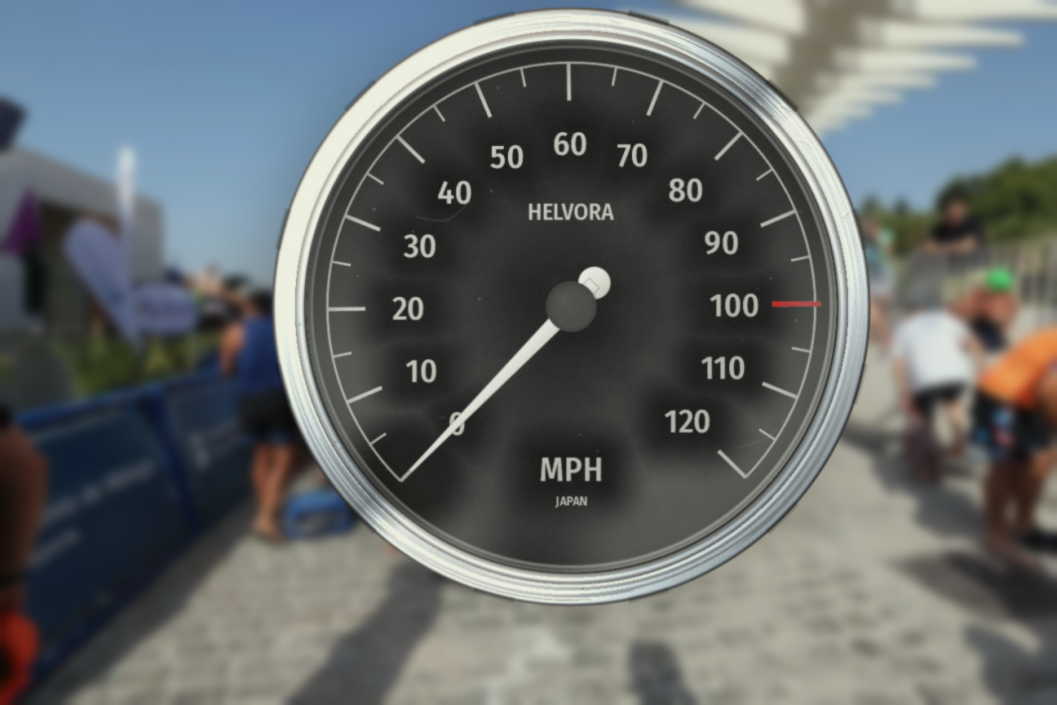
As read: 0mph
